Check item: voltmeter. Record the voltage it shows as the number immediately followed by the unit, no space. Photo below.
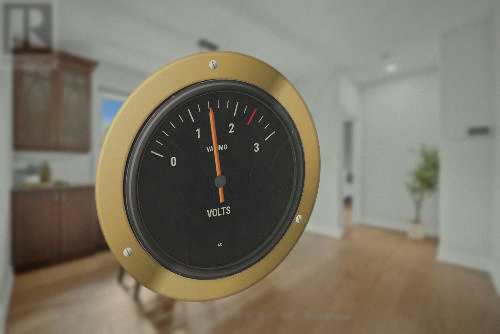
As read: 1.4V
